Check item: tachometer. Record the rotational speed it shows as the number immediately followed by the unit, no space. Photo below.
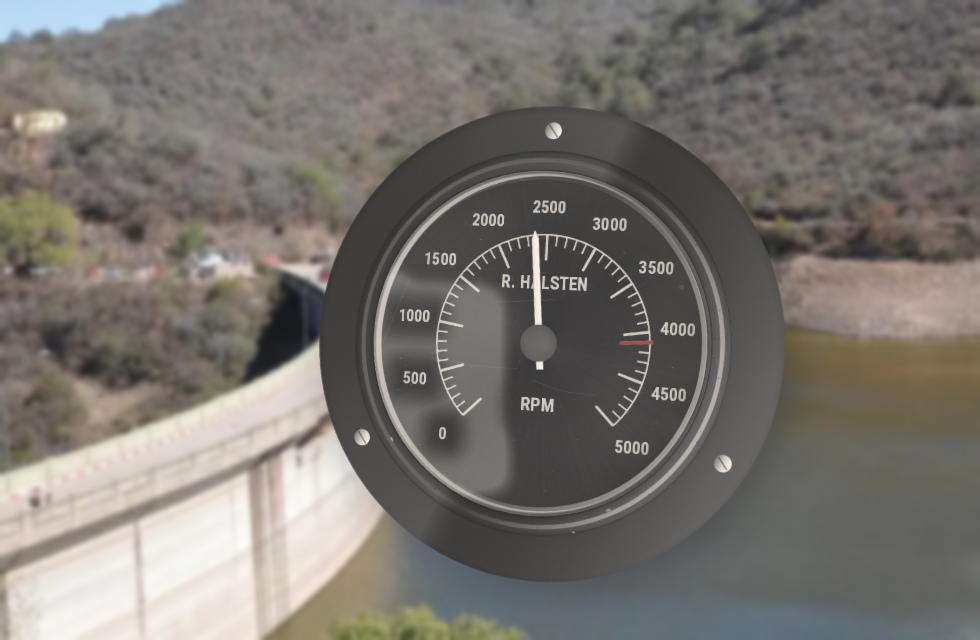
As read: 2400rpm
